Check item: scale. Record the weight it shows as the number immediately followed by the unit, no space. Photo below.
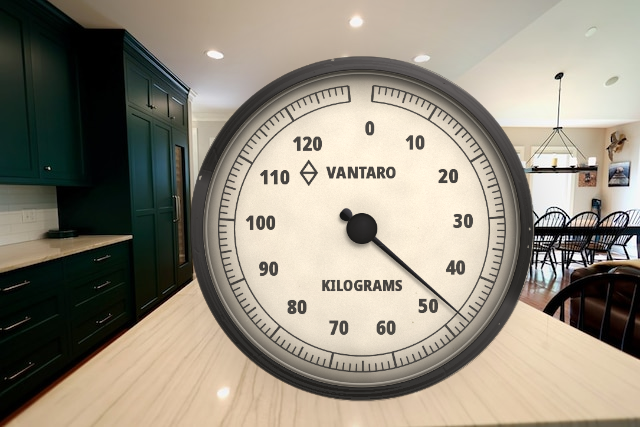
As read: 47kg
